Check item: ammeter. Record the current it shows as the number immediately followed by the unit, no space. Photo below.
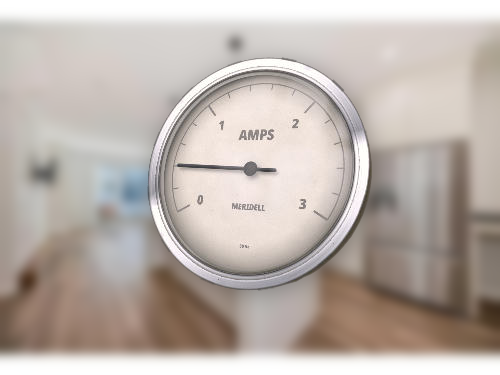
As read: 0.4A
